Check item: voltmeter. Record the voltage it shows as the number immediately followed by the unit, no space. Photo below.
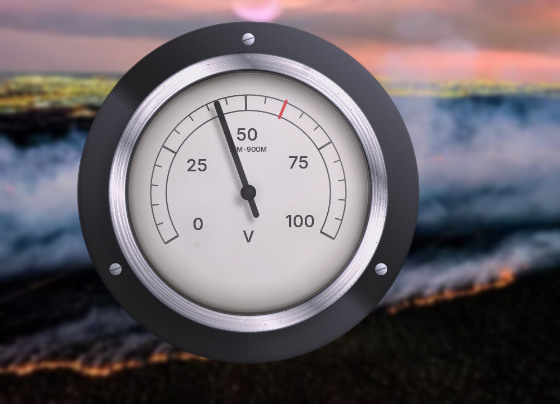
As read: 42.5V
